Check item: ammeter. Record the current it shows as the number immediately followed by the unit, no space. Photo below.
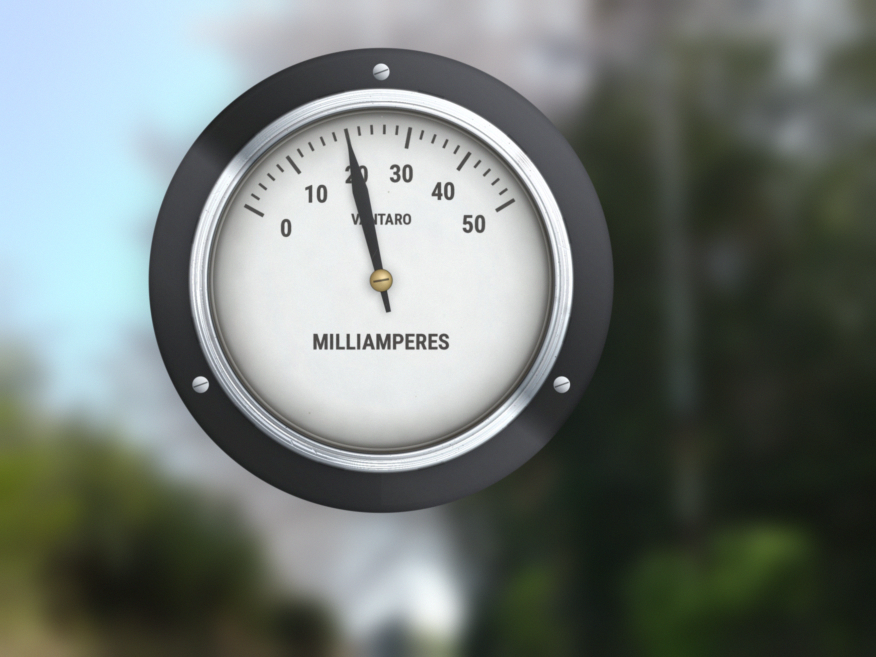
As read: 20mA
